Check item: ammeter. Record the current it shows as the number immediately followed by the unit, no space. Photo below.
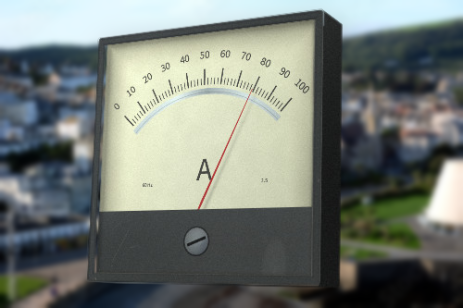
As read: 80A
